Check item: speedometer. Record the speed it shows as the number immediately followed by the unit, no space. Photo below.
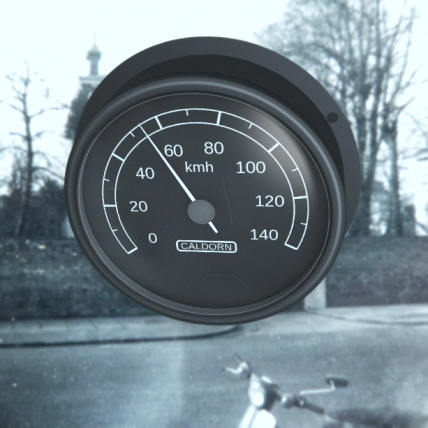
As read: 55km/h
